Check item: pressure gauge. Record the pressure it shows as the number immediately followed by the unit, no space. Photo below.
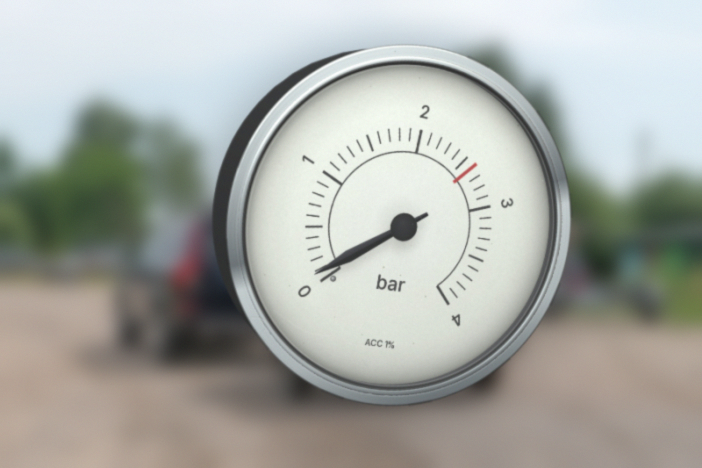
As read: 0.1bar
